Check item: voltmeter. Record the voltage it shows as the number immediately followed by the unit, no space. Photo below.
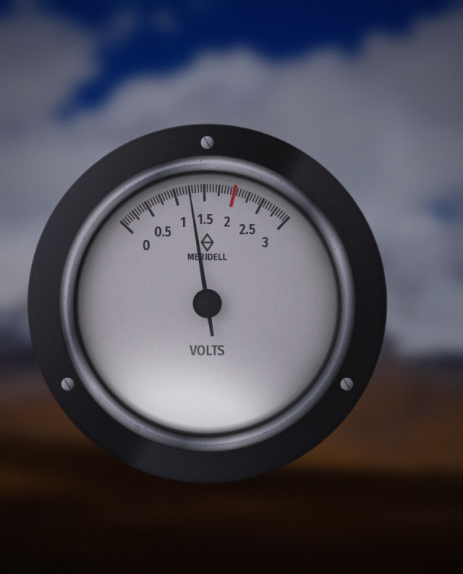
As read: 1.25V
